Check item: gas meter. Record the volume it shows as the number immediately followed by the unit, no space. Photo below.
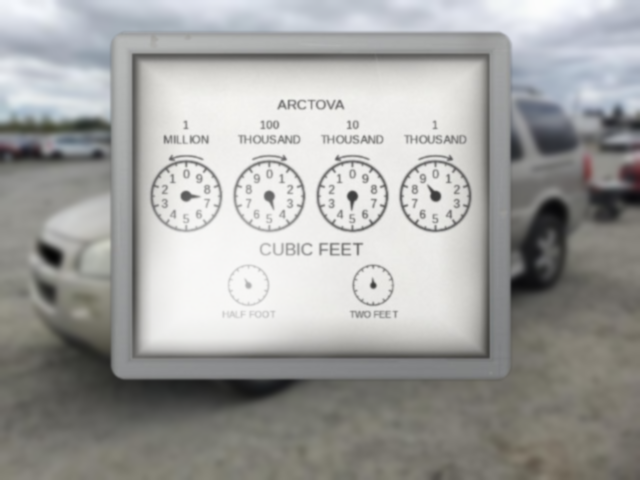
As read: 744900ft³
